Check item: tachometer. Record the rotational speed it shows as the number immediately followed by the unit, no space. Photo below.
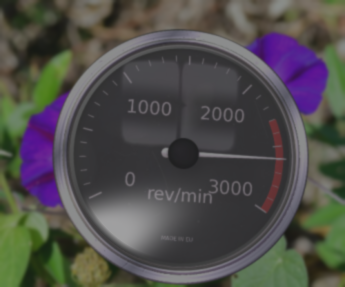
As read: 2600rpm
